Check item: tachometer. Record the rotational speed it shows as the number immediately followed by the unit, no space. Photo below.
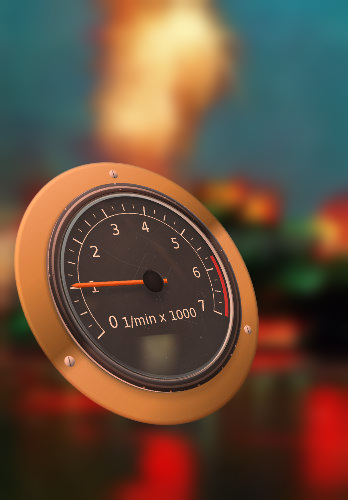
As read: 1000rpm
